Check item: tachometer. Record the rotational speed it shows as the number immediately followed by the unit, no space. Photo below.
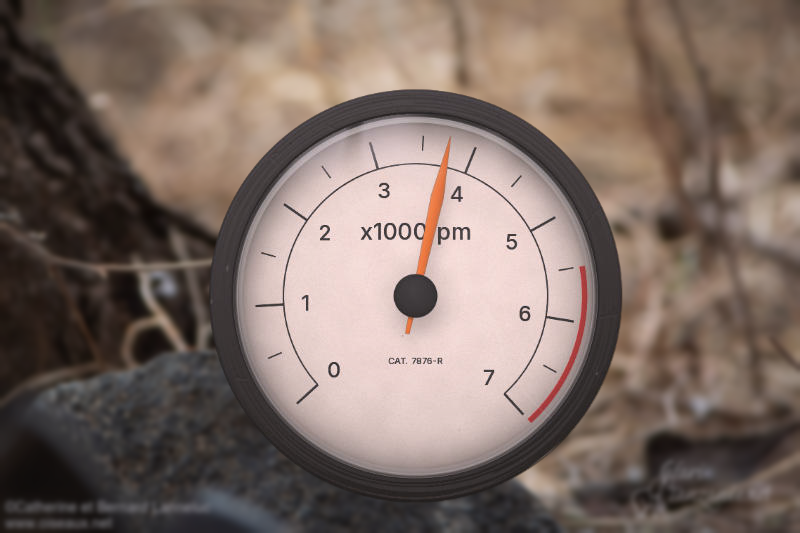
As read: 3750rpm
